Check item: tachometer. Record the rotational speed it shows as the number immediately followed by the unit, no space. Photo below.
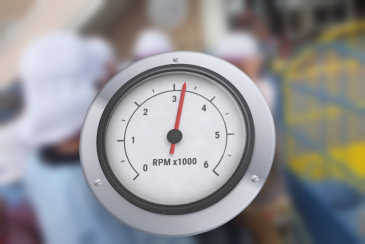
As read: 3250rpm
